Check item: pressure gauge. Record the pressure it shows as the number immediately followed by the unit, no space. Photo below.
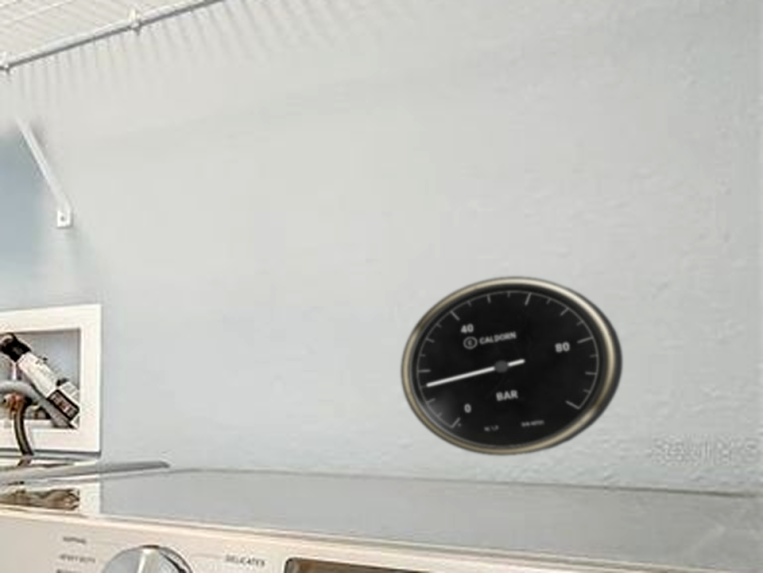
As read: 15bar
